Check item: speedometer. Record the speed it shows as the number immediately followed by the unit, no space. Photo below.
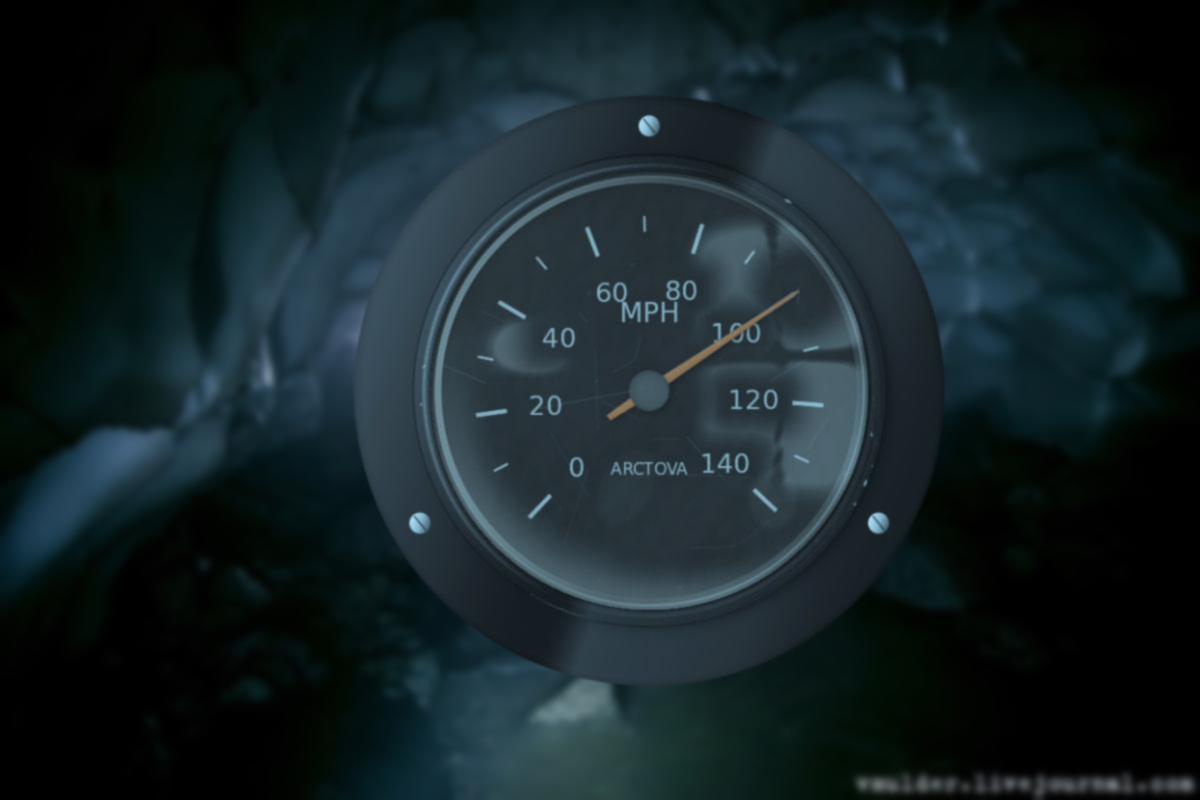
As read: 100mph
